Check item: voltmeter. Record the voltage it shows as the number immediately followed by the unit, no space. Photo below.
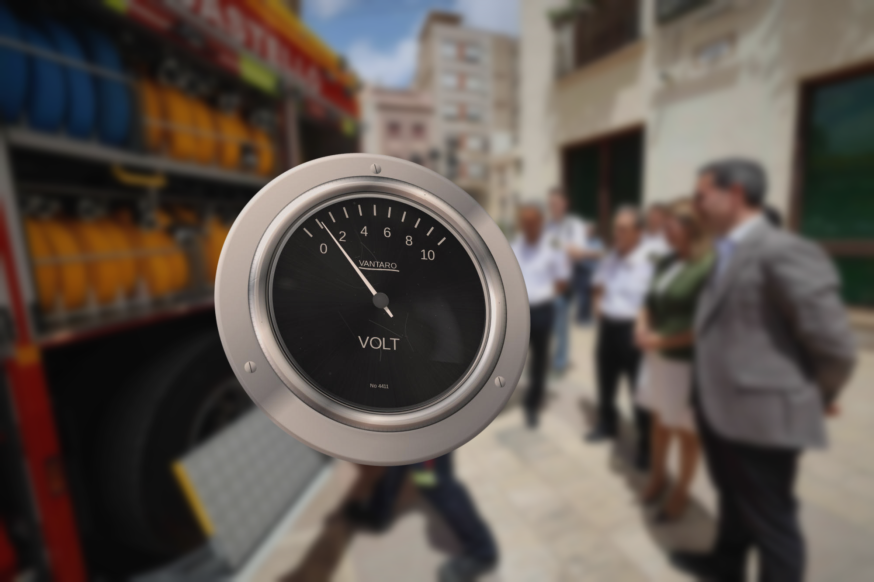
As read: 1V
